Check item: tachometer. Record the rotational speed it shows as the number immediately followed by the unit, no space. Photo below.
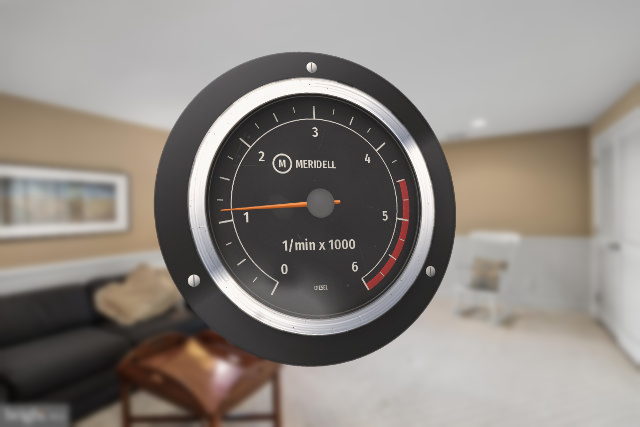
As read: 1125rpm
